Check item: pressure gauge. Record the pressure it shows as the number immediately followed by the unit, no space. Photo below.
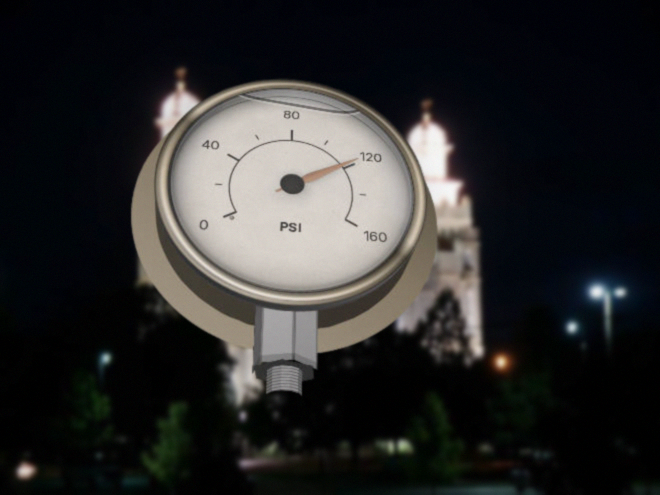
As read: 120psi
